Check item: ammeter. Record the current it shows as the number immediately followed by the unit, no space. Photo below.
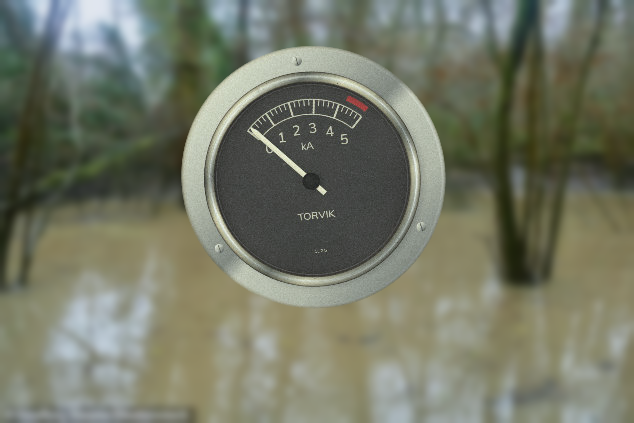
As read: 0.2kA
